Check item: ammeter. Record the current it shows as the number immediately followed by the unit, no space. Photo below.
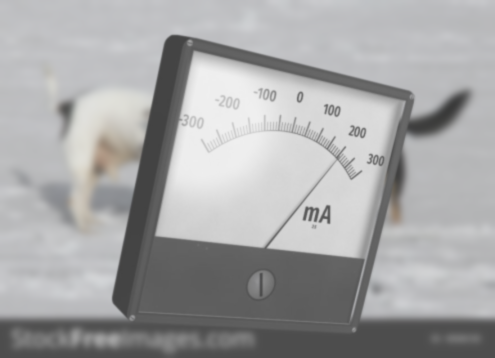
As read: 200mA
